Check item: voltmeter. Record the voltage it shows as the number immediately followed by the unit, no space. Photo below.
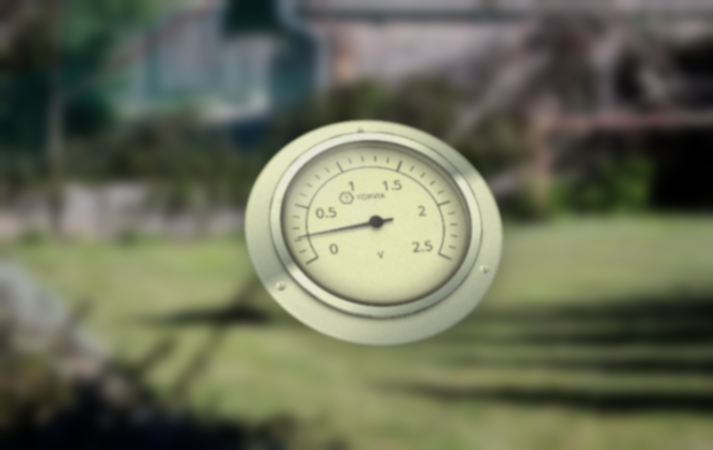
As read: 0.2V
